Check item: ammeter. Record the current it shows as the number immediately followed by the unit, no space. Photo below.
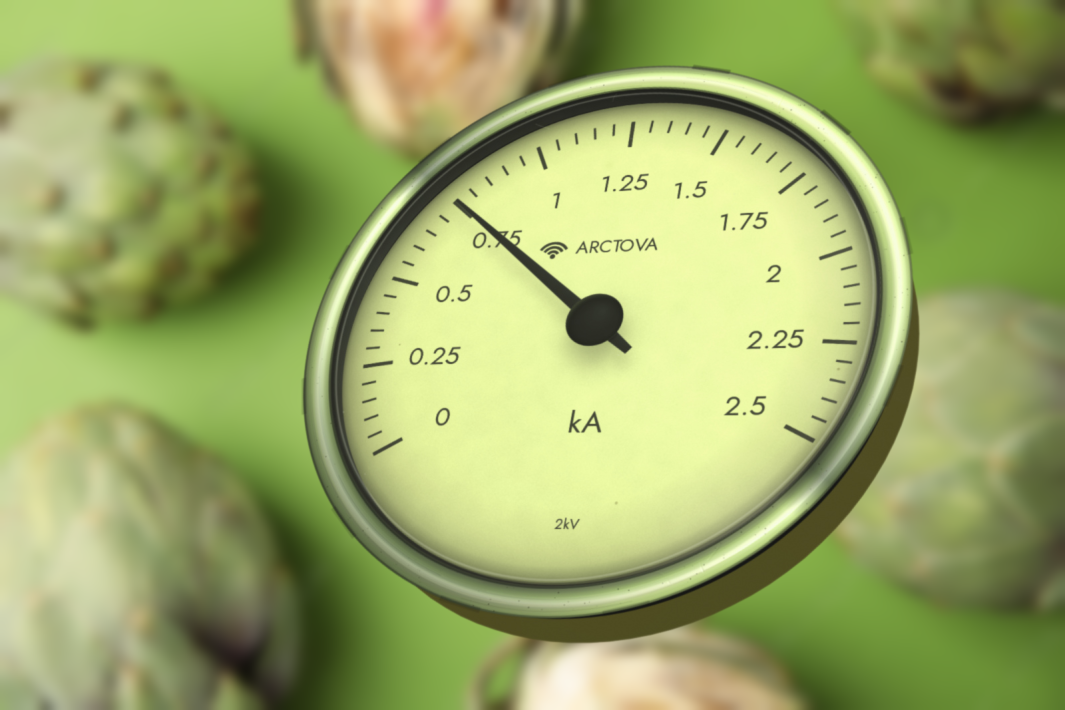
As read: 0.75kA
